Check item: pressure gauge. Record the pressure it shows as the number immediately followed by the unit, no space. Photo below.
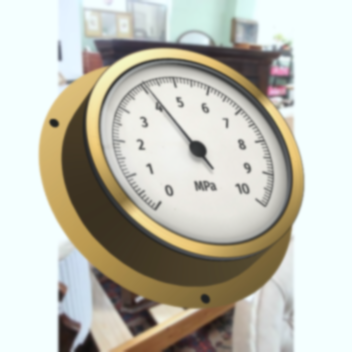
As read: 4MPa
